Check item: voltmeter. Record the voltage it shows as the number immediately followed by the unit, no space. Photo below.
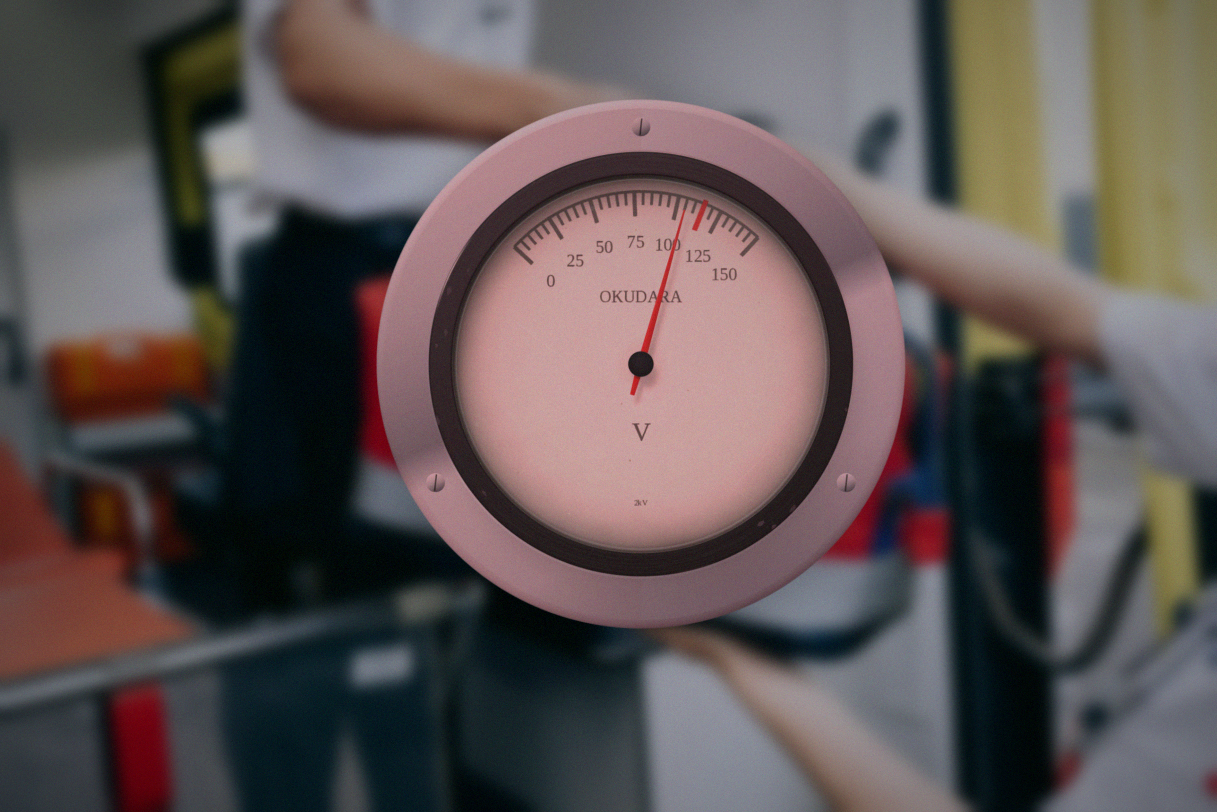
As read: 105V
